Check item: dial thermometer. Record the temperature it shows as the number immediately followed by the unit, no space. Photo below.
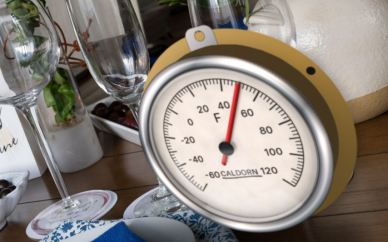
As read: 50°F
